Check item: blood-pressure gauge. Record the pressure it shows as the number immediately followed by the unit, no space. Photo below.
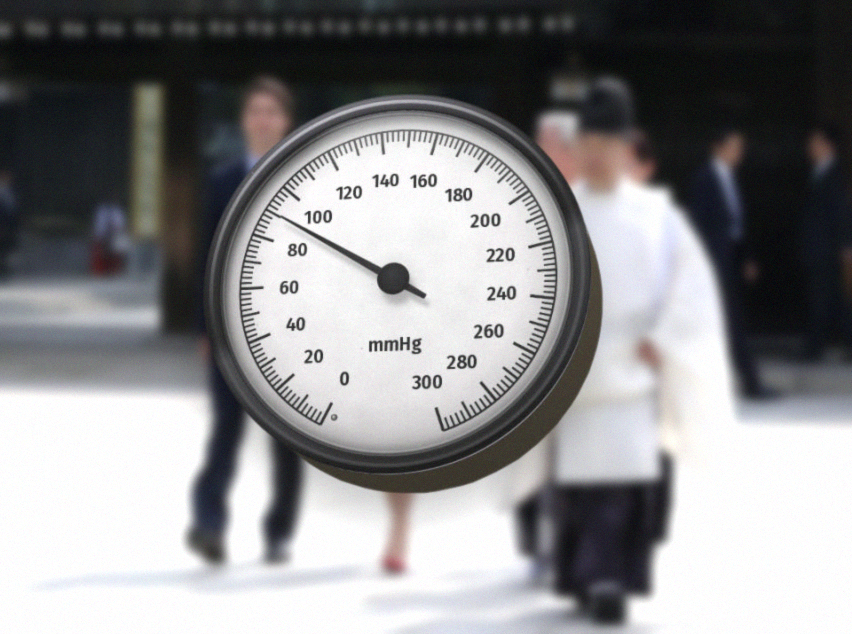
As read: 90mmHg
